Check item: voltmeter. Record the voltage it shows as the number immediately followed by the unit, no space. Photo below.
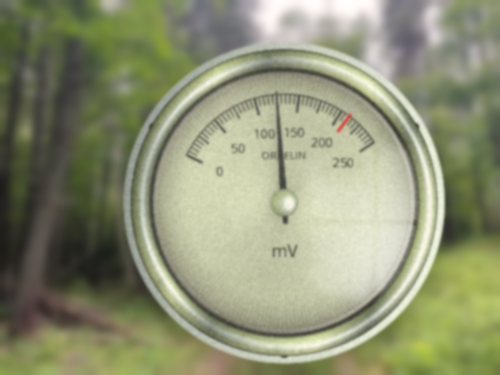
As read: 125mV
